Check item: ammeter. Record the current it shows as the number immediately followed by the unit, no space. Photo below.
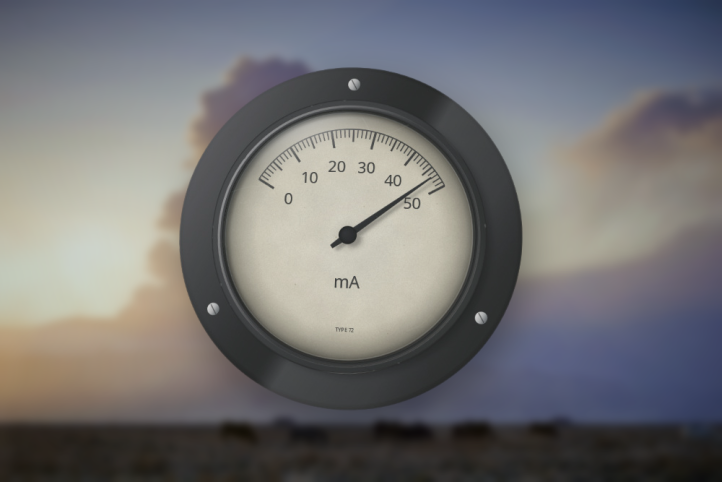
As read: 47mA
